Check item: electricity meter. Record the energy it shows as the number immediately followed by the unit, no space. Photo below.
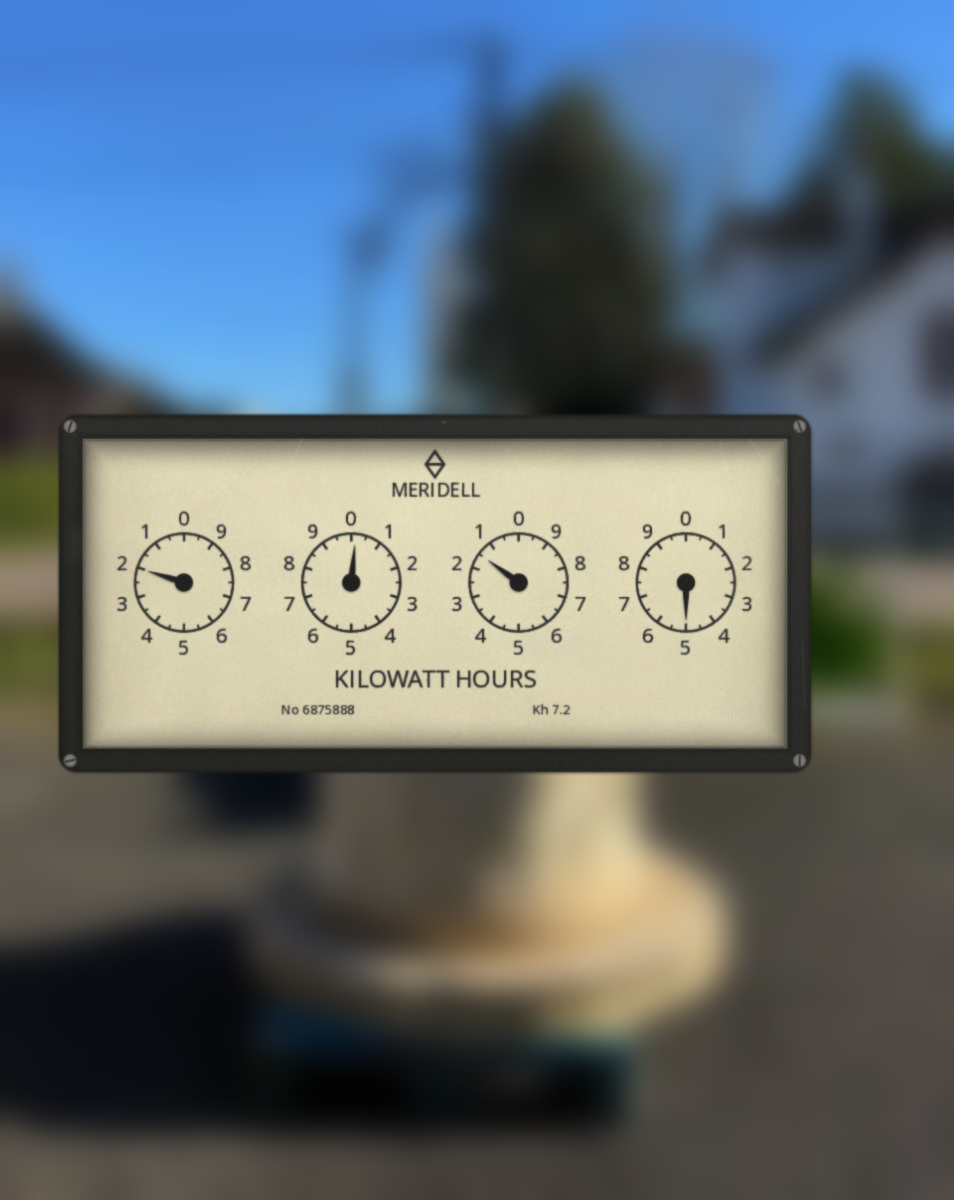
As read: 2015kWh
